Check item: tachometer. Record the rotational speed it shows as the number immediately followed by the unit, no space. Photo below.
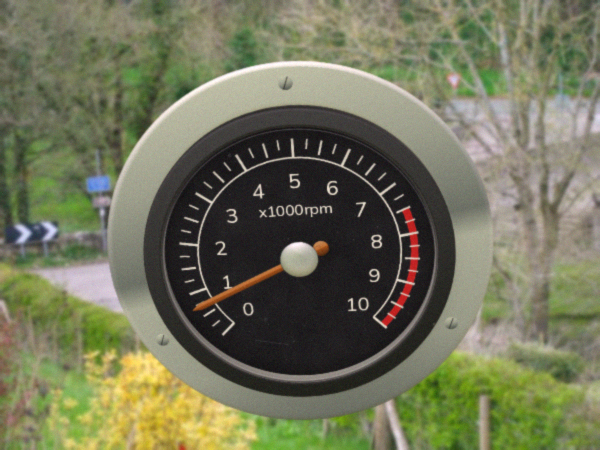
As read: 750rpm
